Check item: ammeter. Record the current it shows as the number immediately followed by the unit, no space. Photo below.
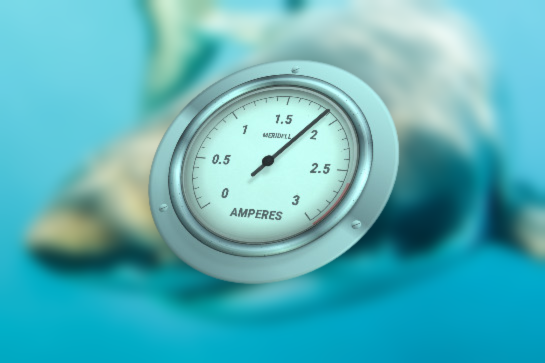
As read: 1.9A
